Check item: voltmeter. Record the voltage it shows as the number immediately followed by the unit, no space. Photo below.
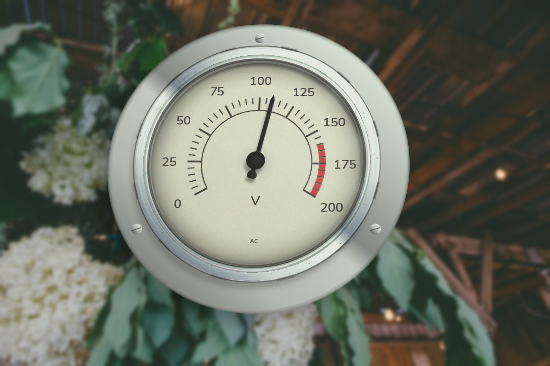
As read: 110V
